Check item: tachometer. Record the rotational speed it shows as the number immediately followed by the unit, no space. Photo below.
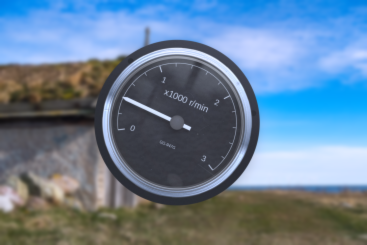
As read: 400rpm
